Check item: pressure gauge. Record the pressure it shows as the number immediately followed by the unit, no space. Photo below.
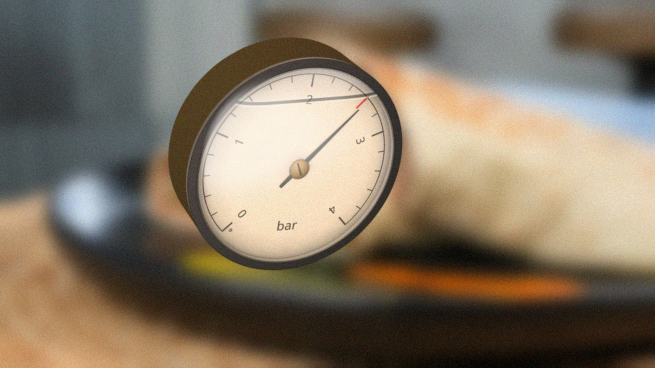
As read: 2.6bar
